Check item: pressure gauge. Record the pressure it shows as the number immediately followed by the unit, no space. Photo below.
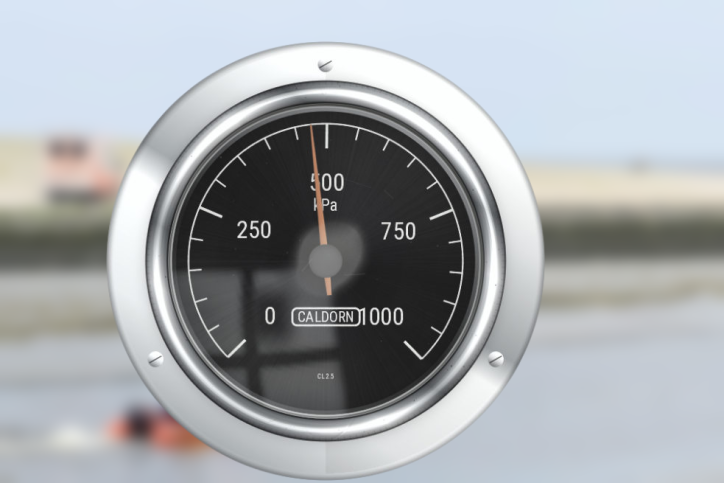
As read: 475kPa
